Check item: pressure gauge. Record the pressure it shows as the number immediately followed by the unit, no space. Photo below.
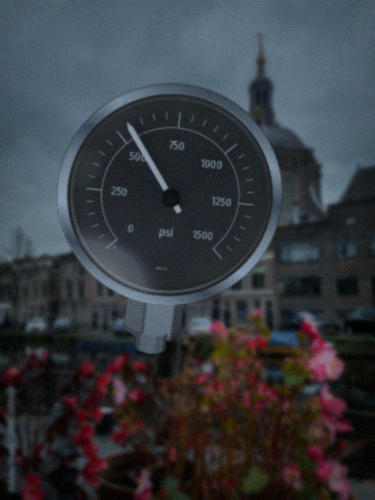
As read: 550psi
